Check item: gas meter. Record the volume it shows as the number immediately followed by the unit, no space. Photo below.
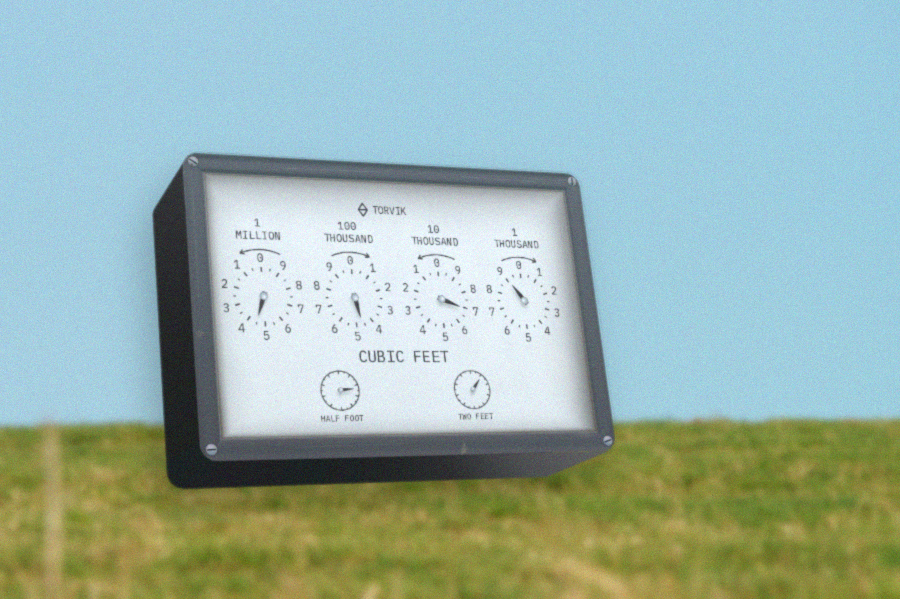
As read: 446900ft³
